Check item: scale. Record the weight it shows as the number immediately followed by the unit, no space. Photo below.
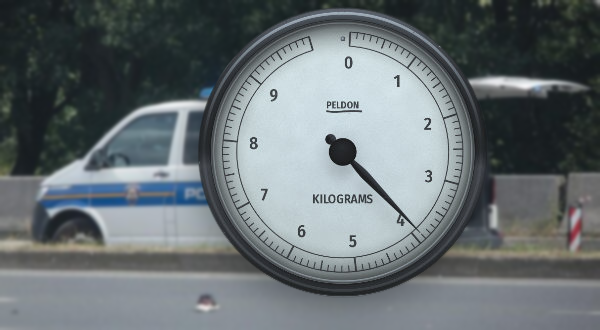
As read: 3.9kg
